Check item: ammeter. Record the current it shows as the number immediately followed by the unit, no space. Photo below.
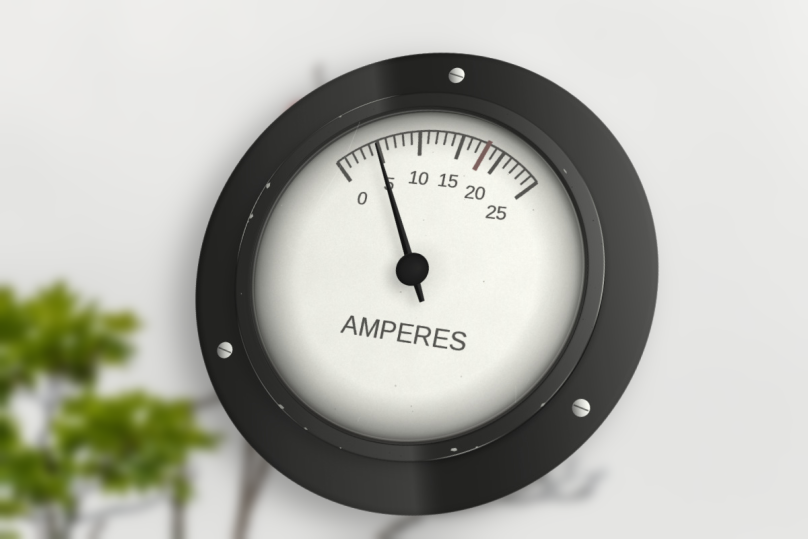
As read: 5A
